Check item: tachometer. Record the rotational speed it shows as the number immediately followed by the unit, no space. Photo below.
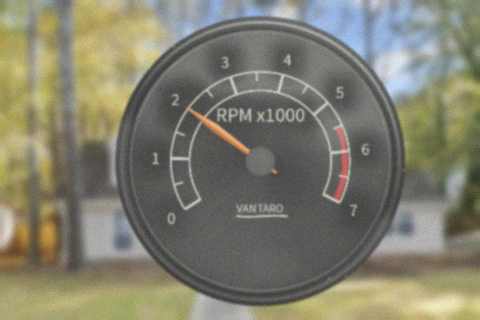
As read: 2000rpm
